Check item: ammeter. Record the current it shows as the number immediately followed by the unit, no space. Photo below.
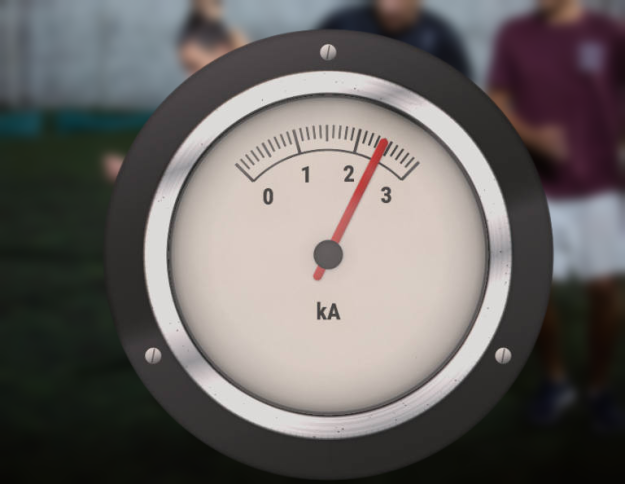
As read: 2.4kA
